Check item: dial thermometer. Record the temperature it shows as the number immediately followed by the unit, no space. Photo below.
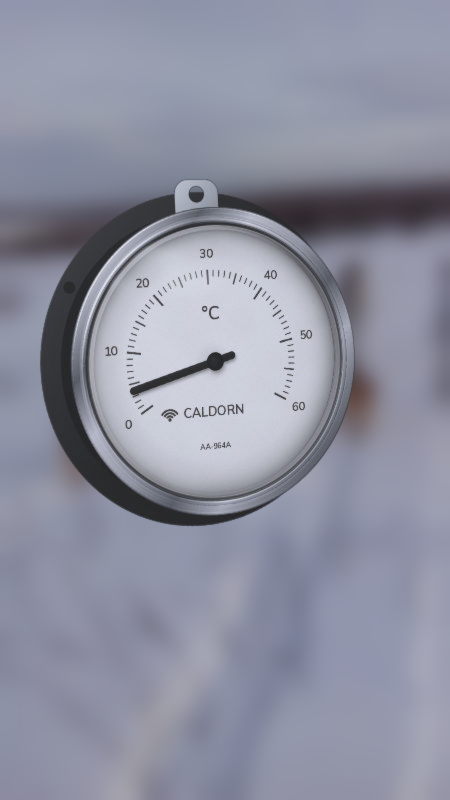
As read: 4°C
